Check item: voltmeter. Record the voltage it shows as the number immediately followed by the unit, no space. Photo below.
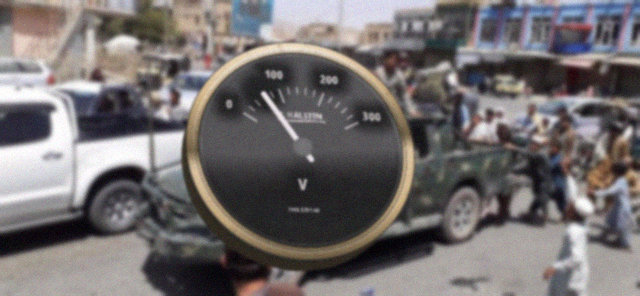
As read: 60V
